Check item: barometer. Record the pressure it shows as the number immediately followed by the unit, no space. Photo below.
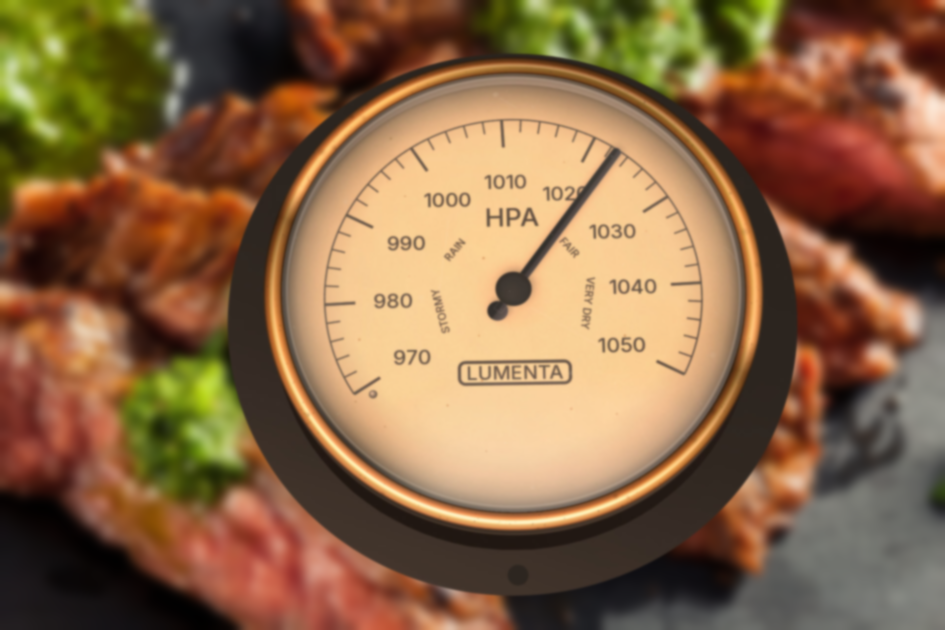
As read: 1023hPa
